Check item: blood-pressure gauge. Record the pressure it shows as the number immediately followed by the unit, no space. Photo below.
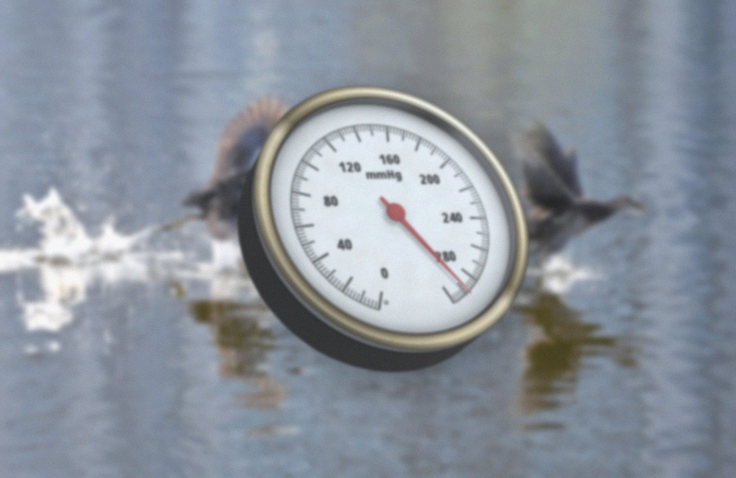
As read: 290mmHg
